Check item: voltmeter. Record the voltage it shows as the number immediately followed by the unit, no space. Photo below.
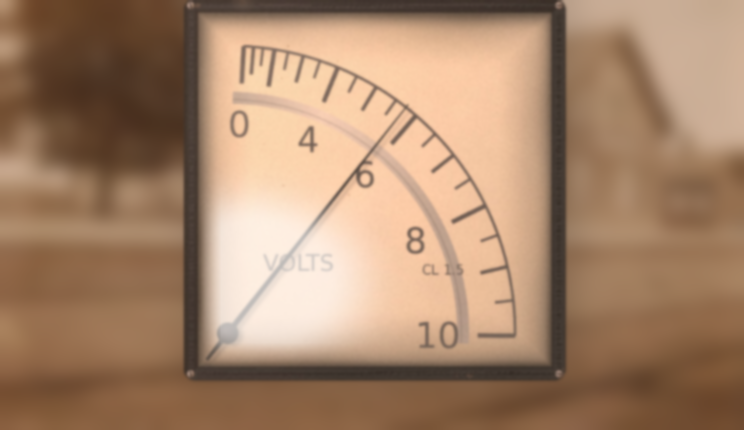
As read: 5.75V
